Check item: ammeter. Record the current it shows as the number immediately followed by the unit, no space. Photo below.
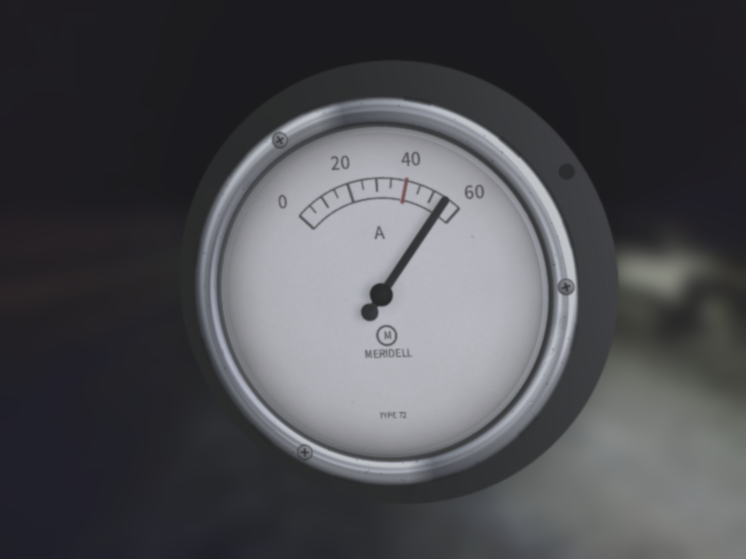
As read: 55A
